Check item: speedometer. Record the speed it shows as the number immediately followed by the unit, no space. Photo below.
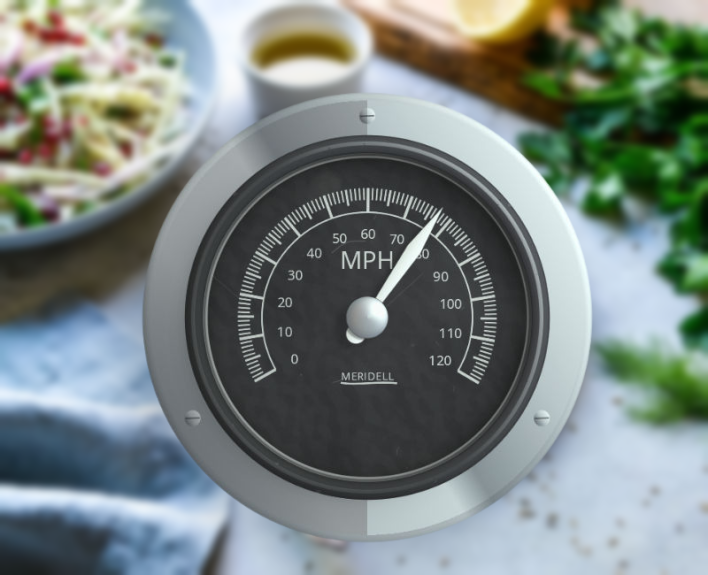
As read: 77mph
